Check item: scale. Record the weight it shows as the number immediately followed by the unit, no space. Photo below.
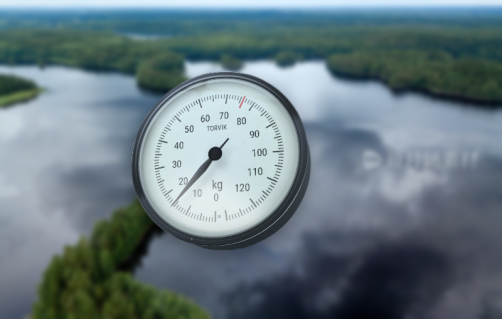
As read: 15kg
